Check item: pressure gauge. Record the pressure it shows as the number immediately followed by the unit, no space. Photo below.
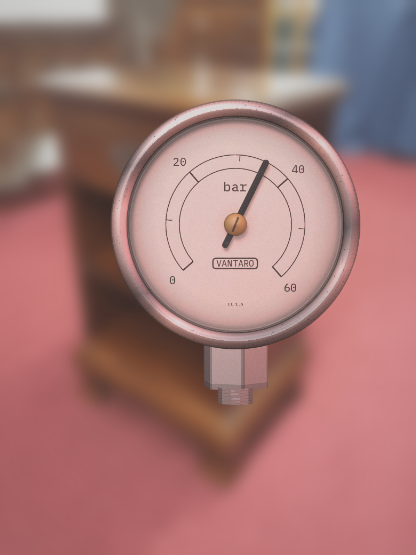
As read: 35bar
